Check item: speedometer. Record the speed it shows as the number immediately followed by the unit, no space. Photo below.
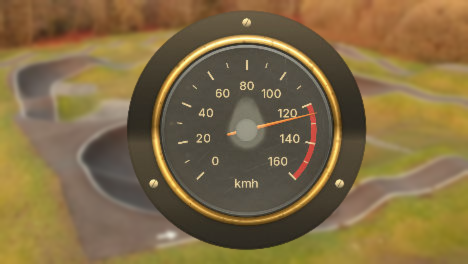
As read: 125km/h
